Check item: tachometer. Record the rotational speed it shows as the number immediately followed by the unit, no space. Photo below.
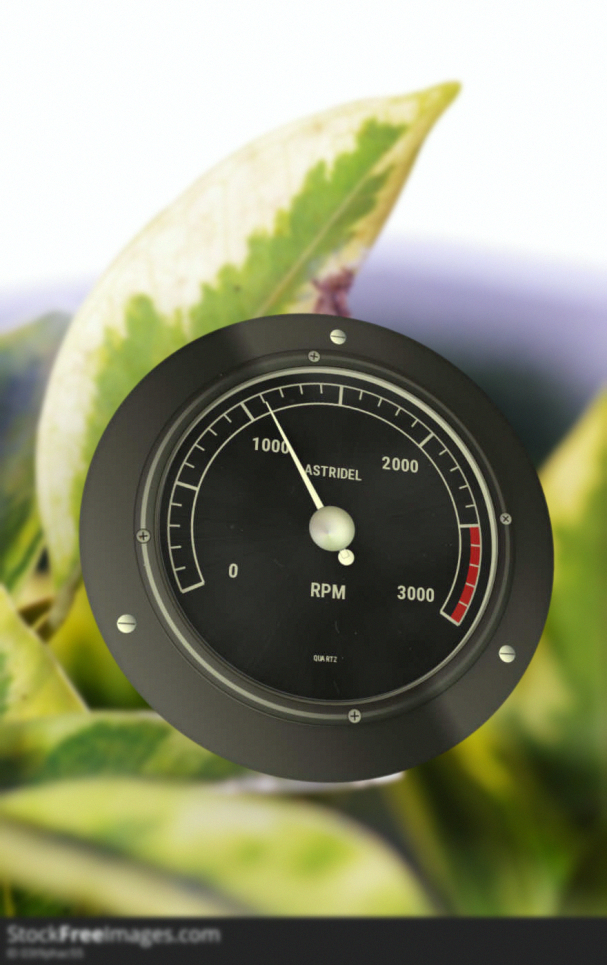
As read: 1100rpm
